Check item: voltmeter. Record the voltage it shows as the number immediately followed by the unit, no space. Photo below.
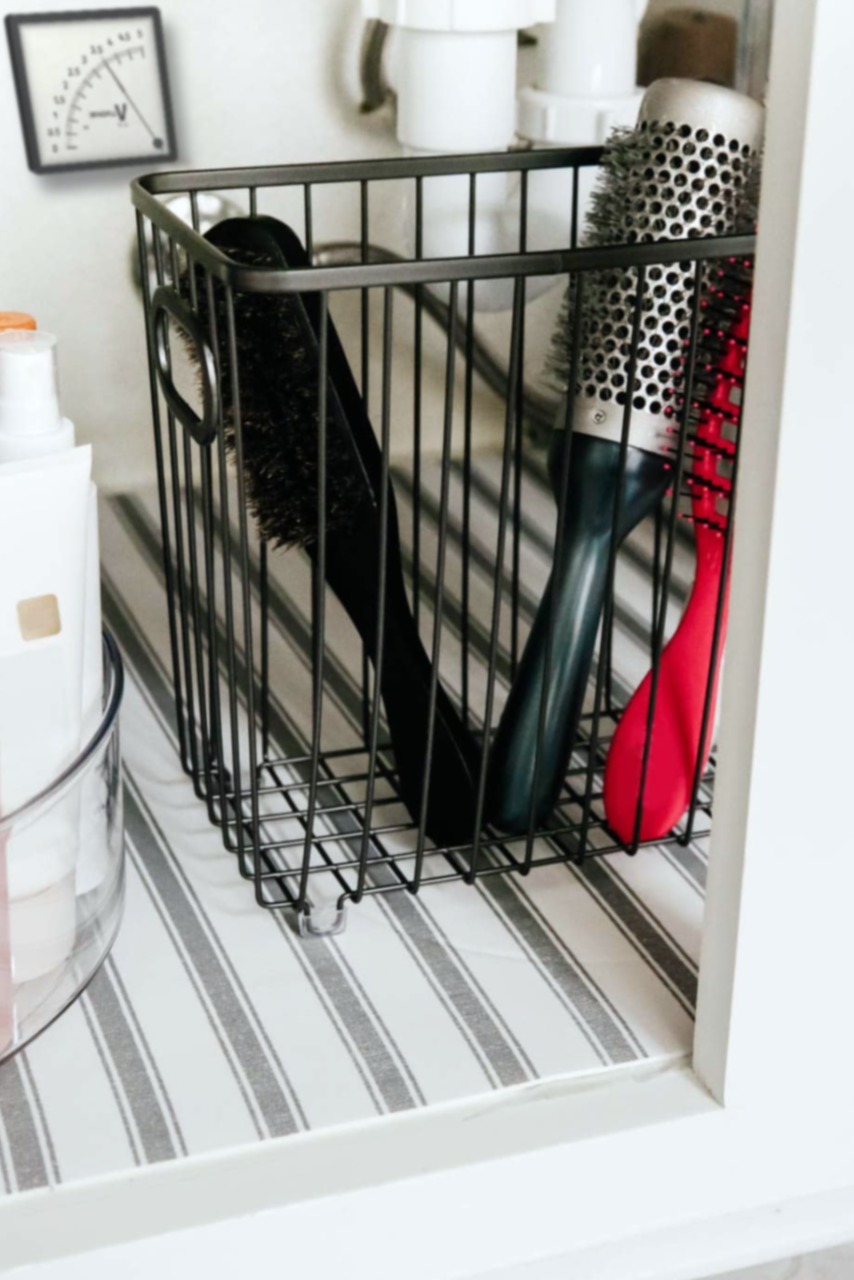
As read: 3.5V
